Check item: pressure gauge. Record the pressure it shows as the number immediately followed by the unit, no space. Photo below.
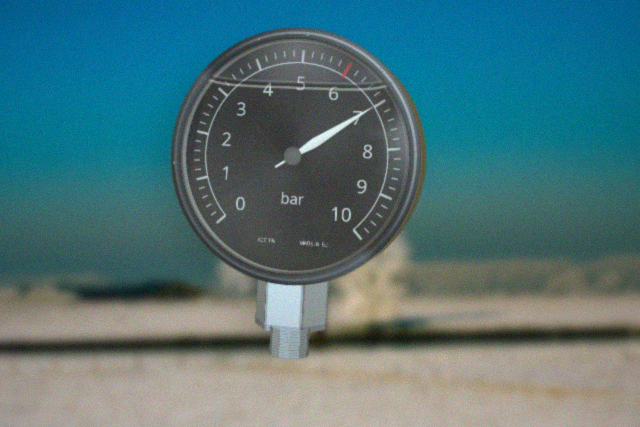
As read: 7bar
